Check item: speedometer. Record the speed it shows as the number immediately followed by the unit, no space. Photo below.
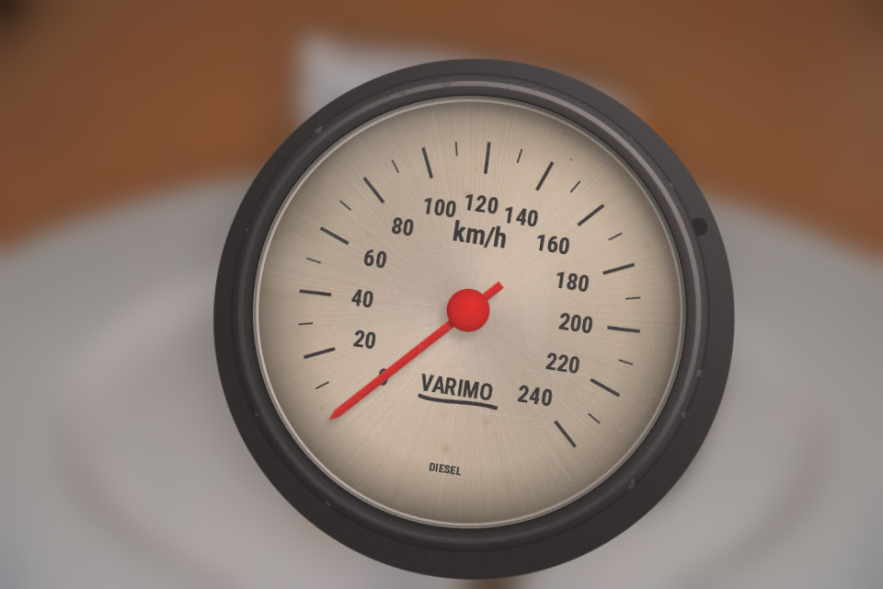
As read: 0km/h
